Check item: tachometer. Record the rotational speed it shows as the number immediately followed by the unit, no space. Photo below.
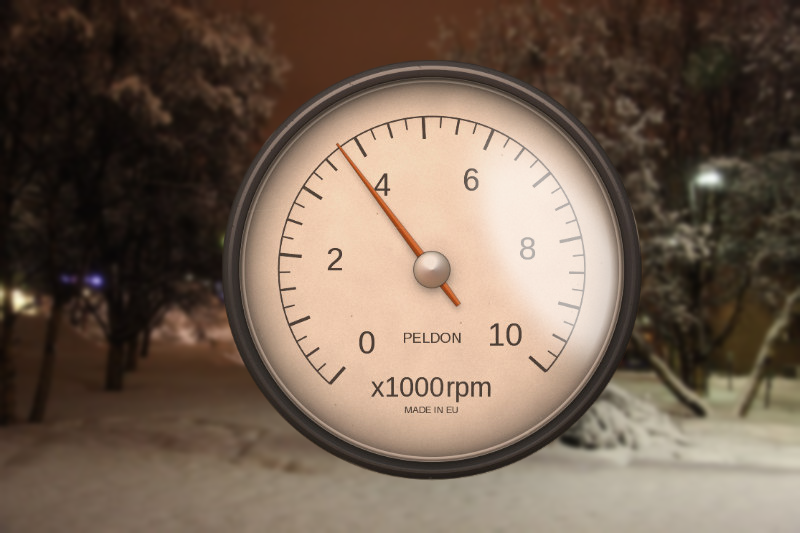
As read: 3750rpm
